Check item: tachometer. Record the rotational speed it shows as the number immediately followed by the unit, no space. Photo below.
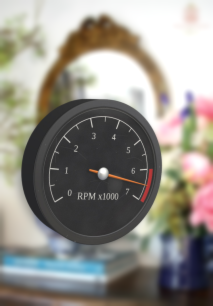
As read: 6500rpm
